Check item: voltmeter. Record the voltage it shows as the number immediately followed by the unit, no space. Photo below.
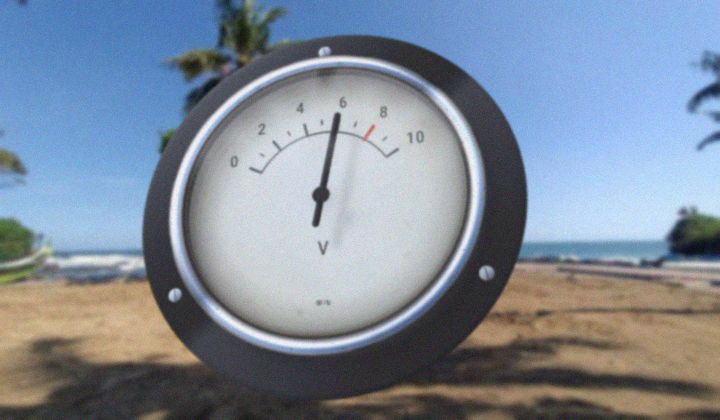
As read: 6V
